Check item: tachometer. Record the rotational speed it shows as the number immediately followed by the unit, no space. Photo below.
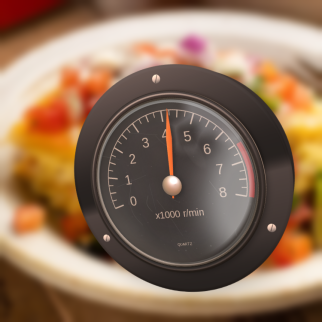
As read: 4250rpm
